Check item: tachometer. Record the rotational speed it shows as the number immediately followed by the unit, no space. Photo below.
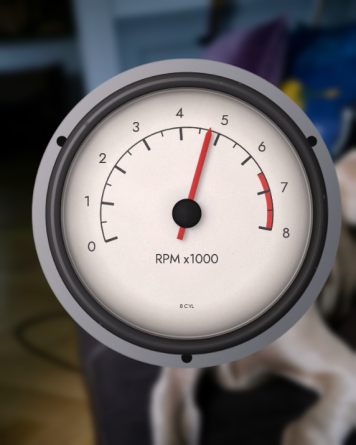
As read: 4750rpm
